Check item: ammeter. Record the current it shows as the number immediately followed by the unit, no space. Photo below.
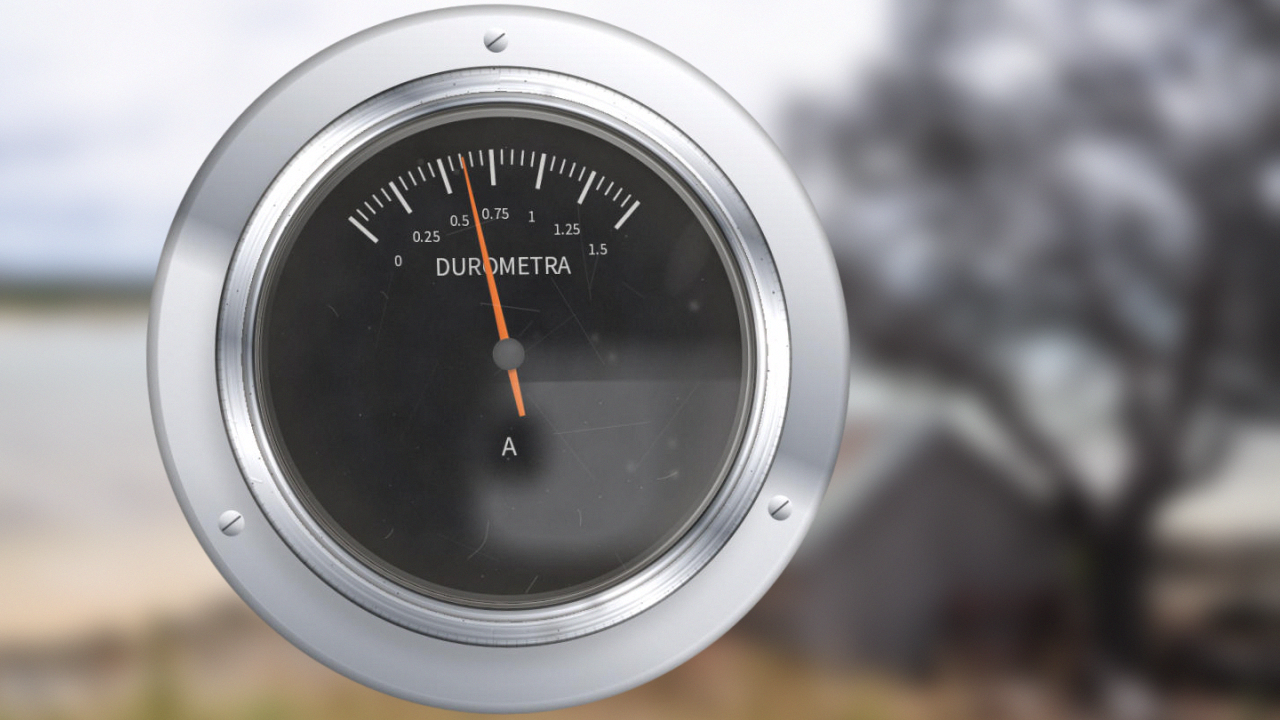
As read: 0.6A
